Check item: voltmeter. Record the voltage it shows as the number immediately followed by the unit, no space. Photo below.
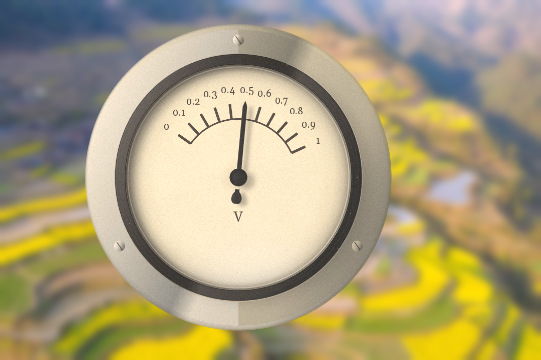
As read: 0.5V
